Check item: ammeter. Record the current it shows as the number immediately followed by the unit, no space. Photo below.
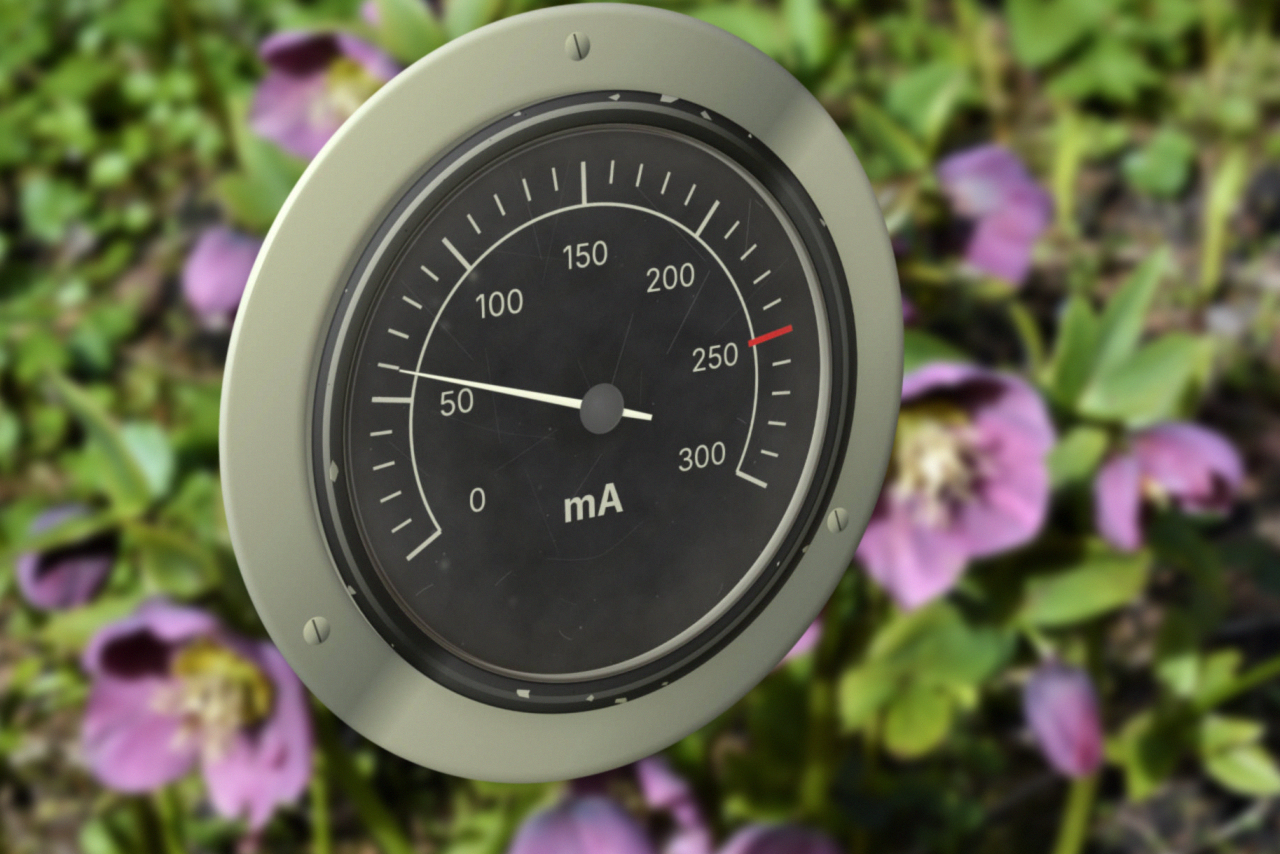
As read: 60mA
